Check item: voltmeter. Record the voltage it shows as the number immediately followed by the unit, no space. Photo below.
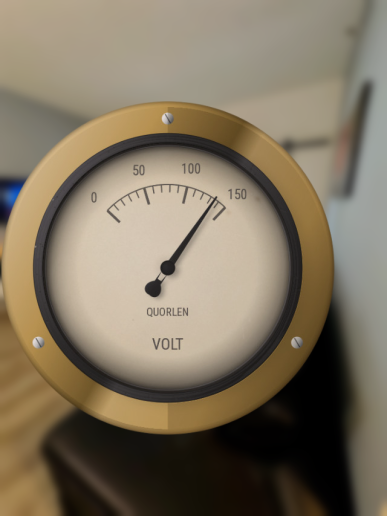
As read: 135V
